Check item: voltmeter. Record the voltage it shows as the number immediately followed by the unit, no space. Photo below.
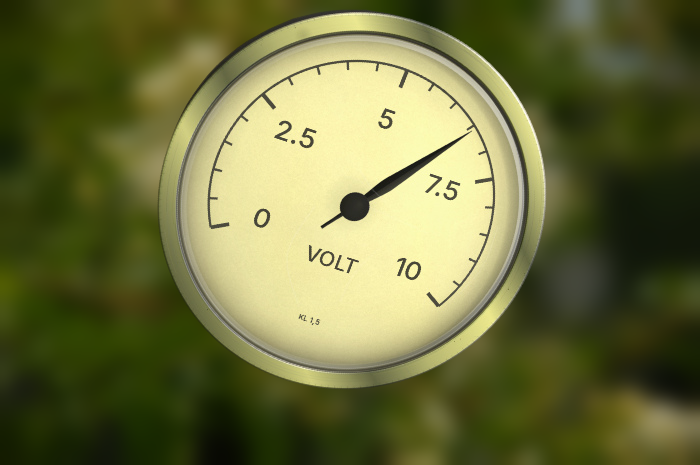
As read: 6.5V
